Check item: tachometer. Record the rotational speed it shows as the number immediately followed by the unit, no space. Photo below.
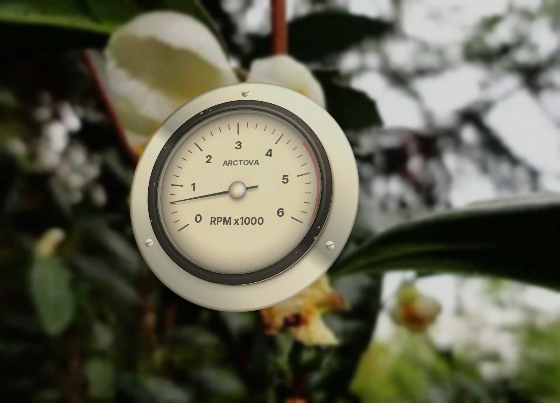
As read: 600rpm
